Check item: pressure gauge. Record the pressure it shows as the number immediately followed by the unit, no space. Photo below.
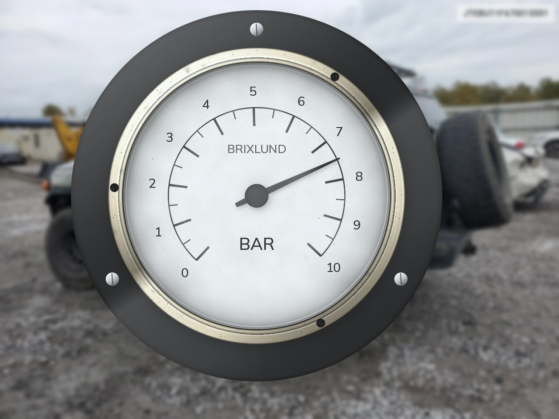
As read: 7.5bar
